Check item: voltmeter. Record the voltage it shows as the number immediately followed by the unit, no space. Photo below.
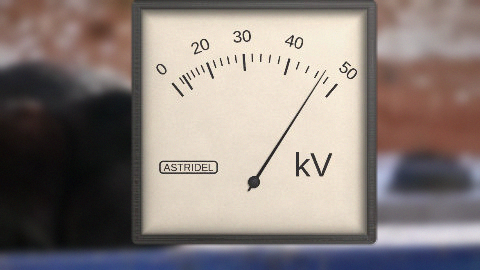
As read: 47kV
